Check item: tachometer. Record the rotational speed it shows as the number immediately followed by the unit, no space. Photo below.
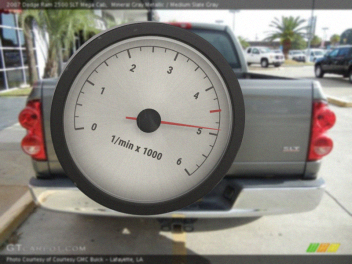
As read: 4875rpm
